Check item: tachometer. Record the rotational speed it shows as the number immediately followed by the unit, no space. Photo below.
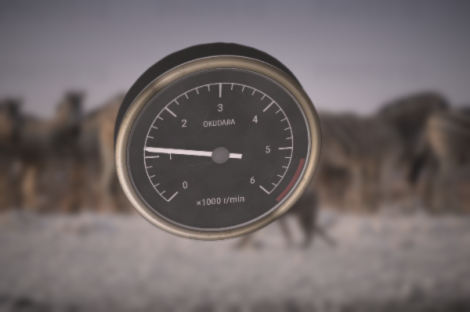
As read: 1200rpm
